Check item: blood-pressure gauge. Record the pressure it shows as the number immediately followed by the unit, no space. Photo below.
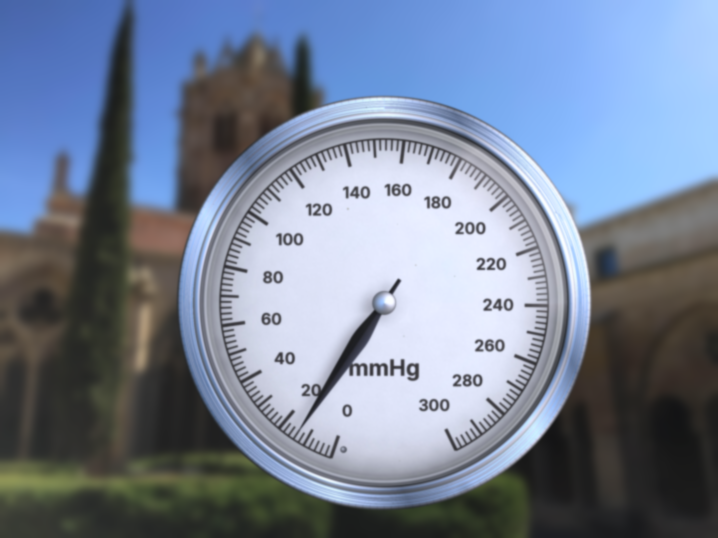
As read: 14mmHg
